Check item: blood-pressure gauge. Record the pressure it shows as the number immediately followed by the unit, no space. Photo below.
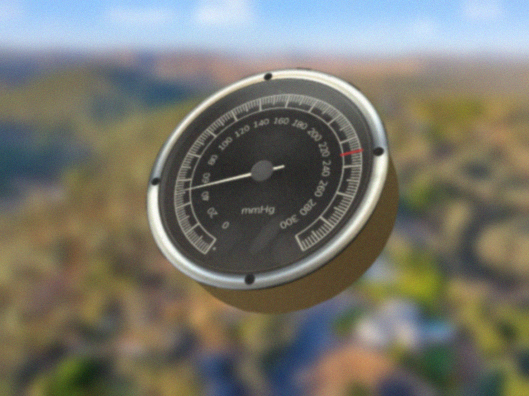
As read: 50mmHg
